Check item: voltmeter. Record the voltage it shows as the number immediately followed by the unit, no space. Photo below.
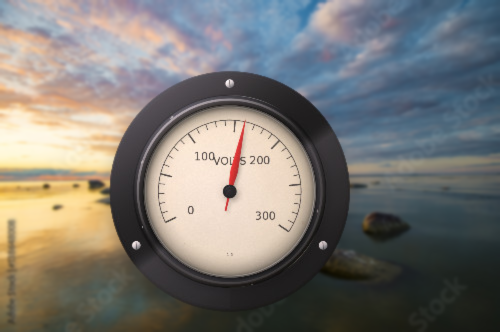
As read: 160V
